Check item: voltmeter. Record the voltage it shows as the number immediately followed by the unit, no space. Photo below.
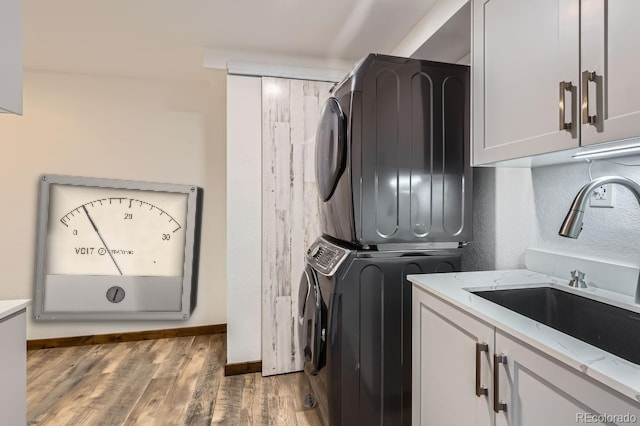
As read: 10V
